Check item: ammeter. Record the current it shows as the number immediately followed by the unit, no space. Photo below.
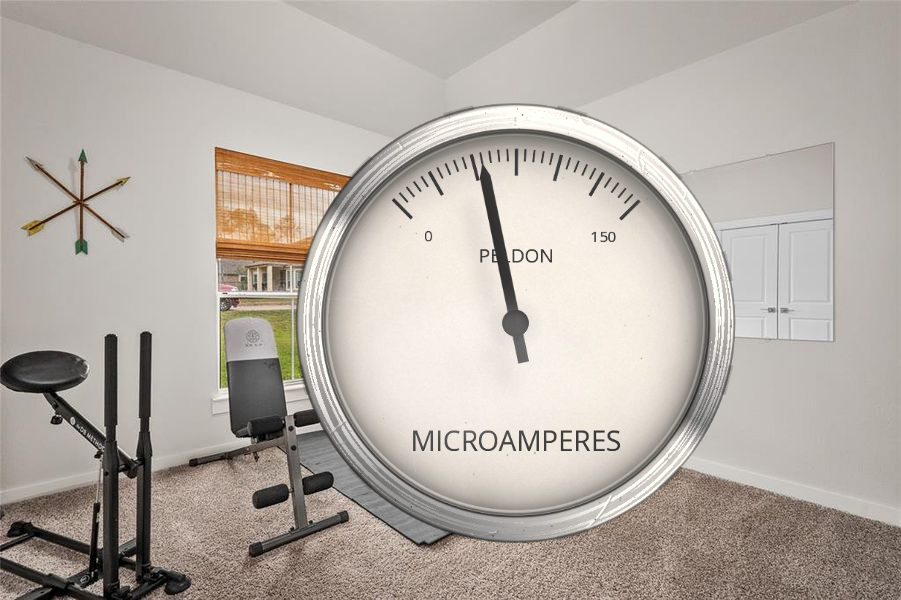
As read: 55µA
